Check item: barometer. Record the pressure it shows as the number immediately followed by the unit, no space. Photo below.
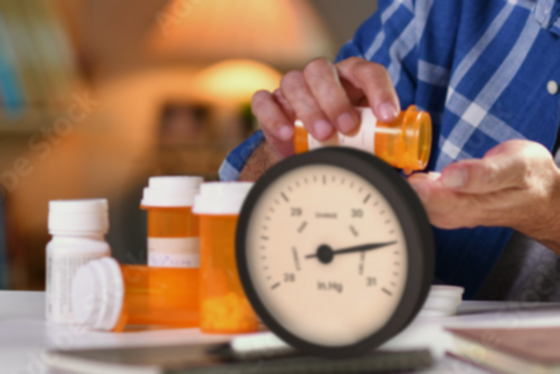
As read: 30.5inHg
